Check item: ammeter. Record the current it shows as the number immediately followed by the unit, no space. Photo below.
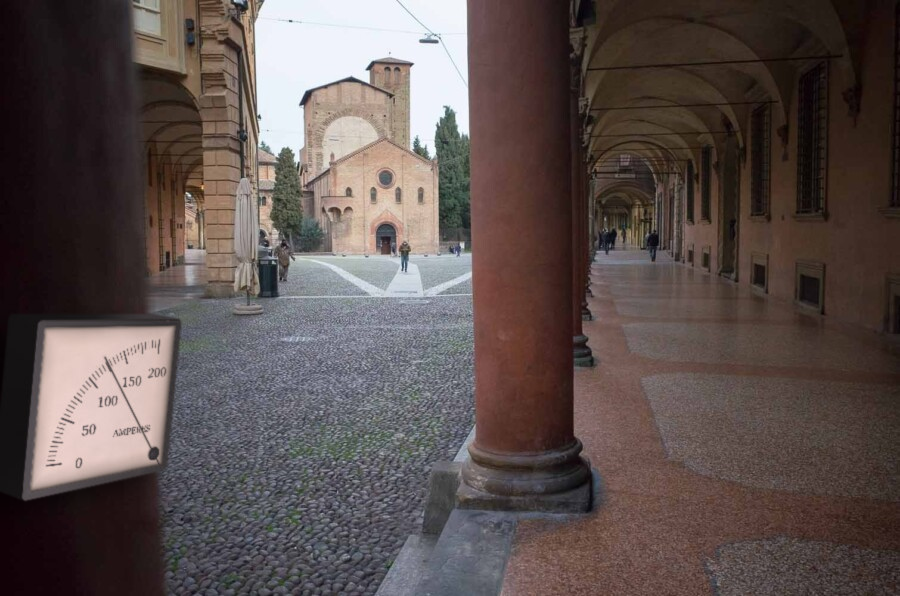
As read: 125A
